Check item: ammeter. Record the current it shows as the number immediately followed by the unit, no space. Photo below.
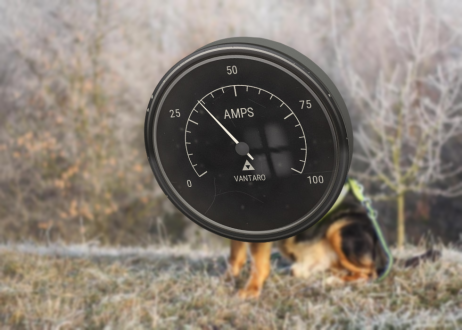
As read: 35A
